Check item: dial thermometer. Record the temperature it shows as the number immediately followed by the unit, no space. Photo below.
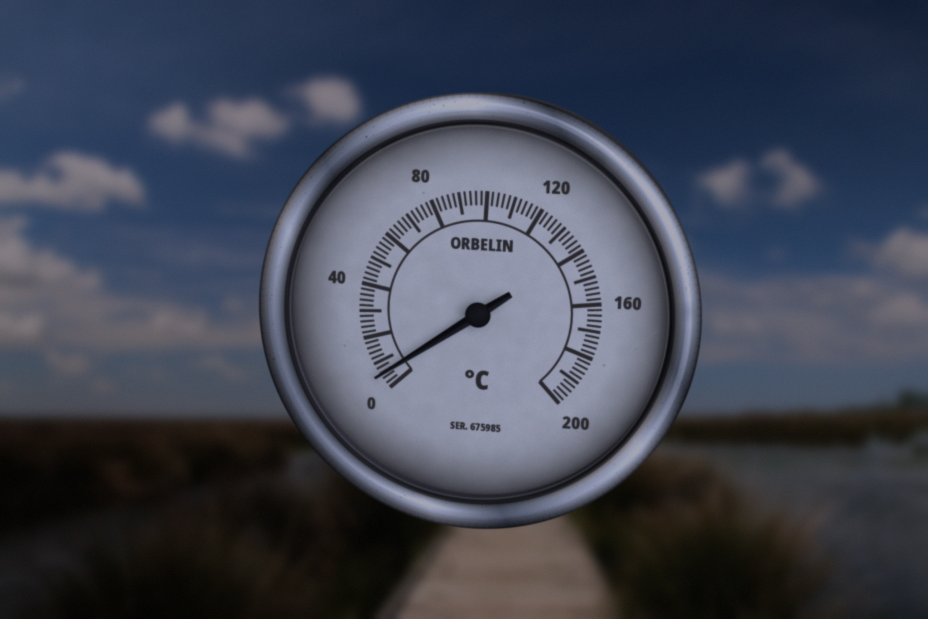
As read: 6°C
